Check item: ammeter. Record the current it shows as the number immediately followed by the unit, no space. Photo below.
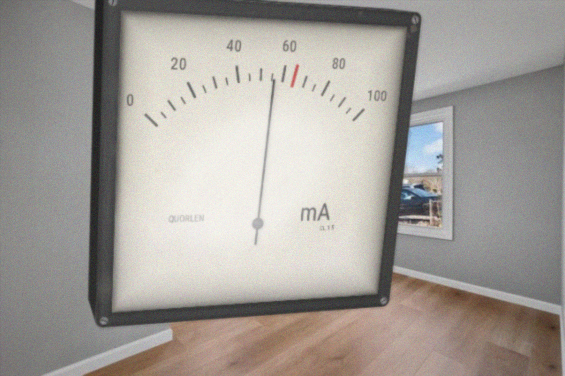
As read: 55mA
